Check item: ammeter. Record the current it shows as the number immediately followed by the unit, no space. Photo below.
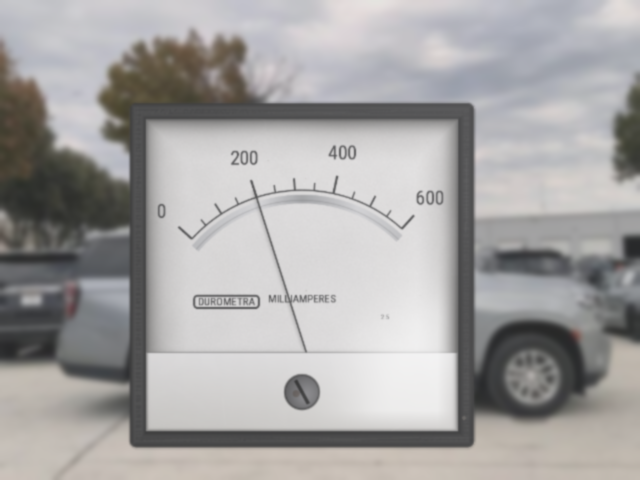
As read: 200mA
